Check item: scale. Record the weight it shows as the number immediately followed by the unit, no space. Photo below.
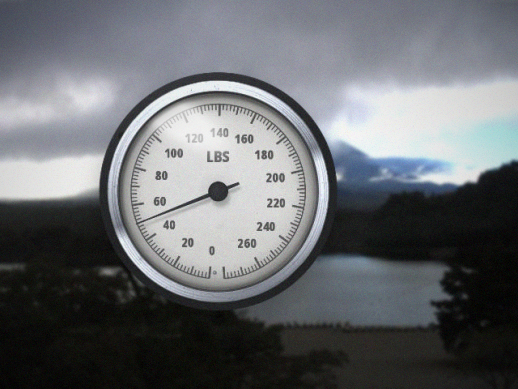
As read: 50lb
